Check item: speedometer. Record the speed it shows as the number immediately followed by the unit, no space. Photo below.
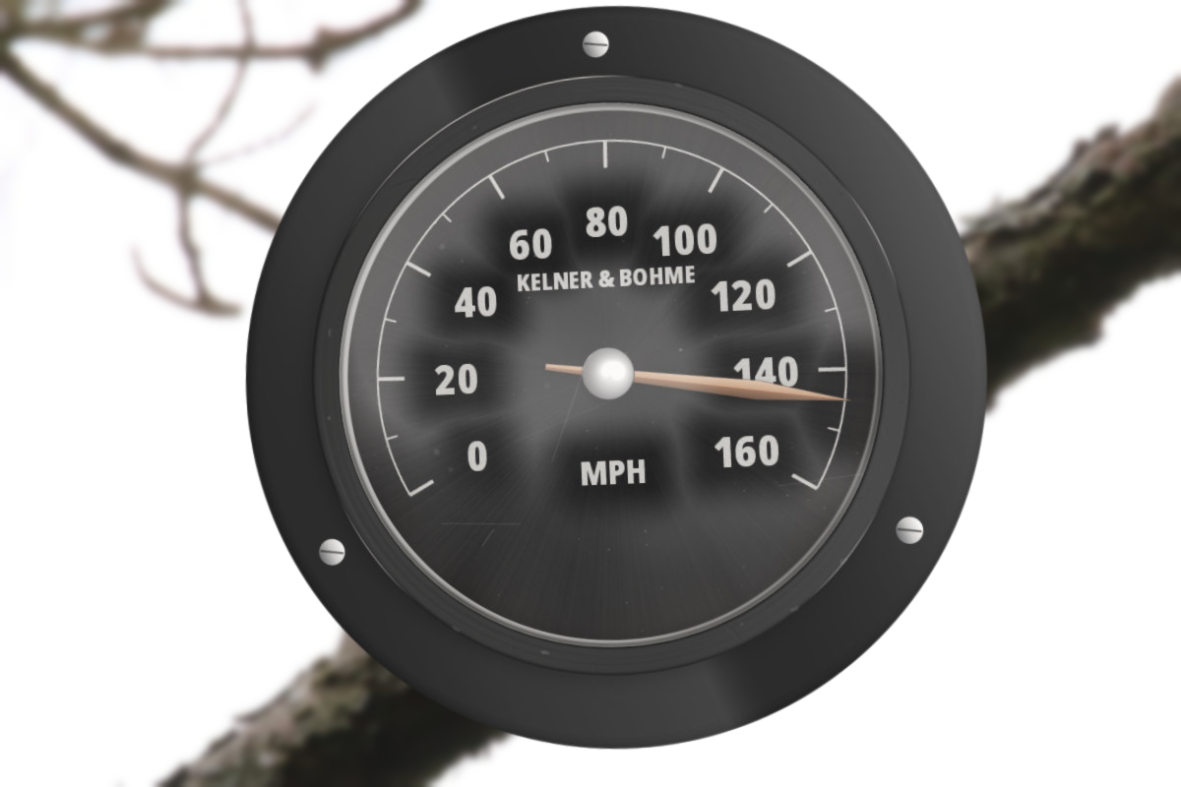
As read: 145mph
